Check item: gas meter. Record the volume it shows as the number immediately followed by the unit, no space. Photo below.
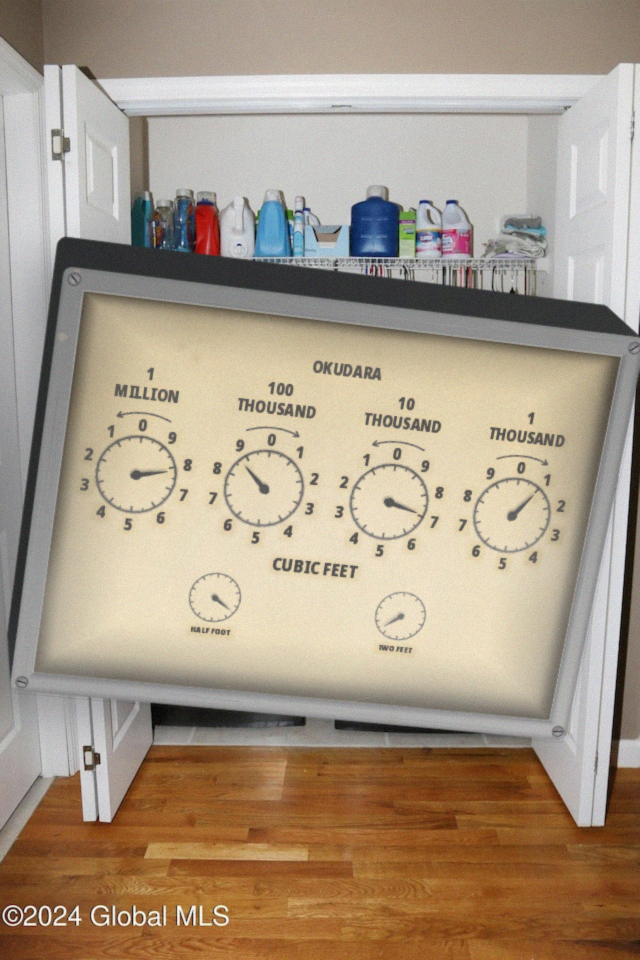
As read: 787100ft³
